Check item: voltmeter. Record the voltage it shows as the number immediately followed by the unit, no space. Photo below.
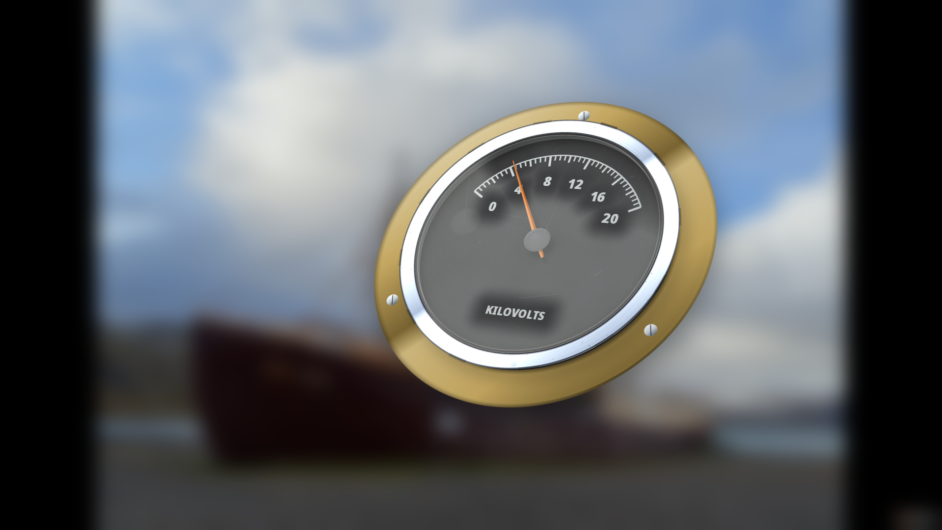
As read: 4.5kV
